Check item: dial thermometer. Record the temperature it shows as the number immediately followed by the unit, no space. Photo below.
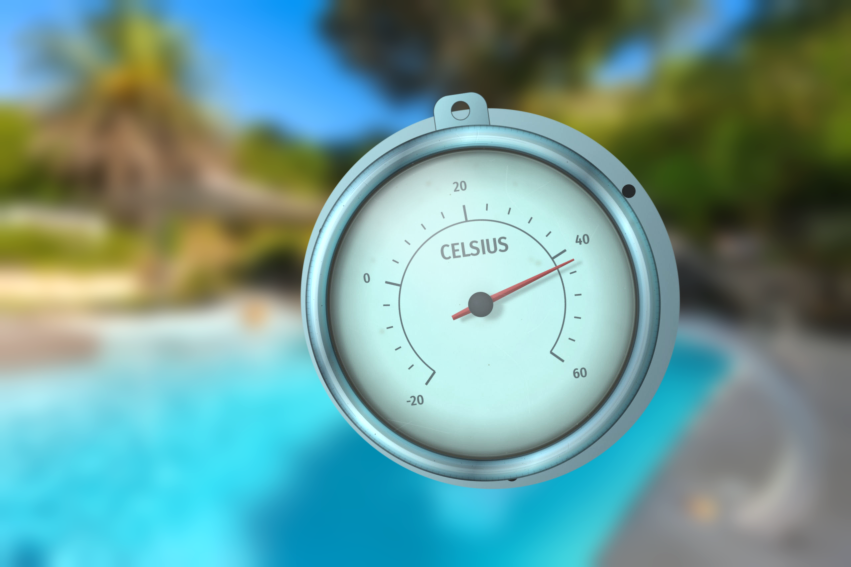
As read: 42°C
